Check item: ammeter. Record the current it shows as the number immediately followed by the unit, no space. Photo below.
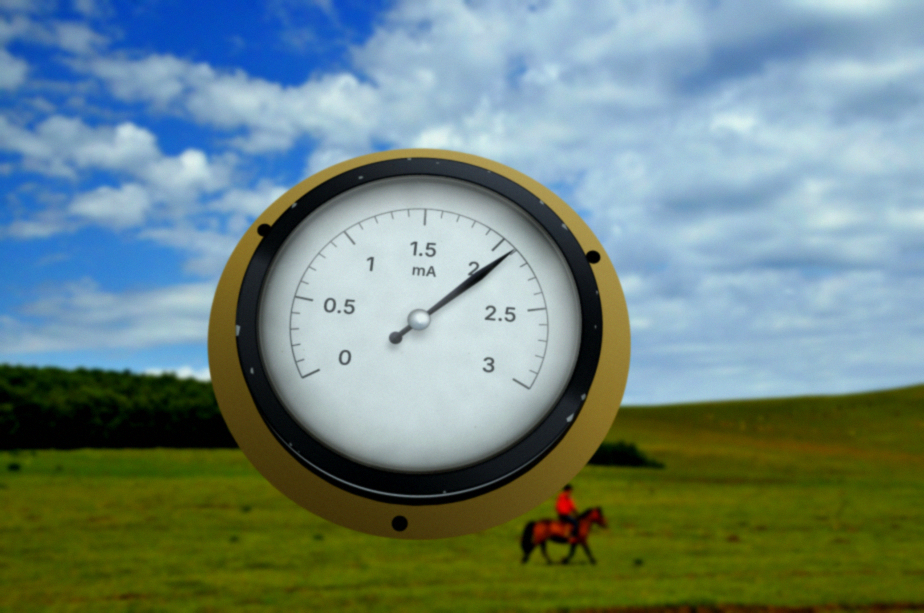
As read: 2.1mA
